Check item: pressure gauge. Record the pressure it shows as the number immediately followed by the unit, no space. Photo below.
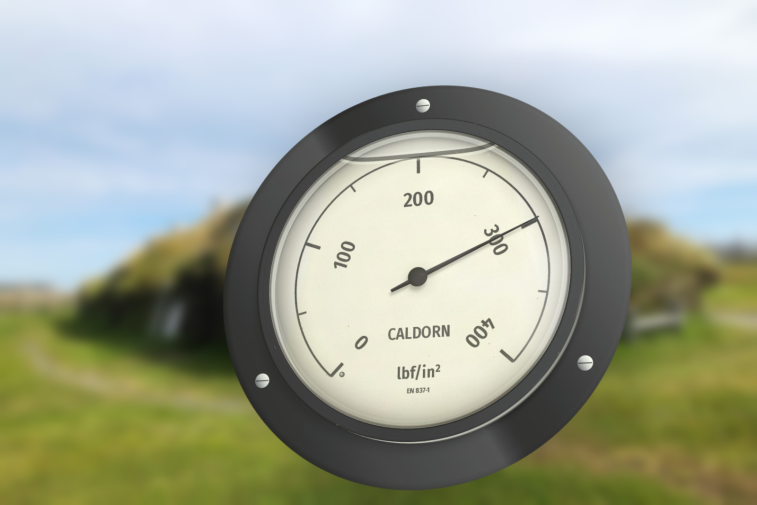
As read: 300psi
